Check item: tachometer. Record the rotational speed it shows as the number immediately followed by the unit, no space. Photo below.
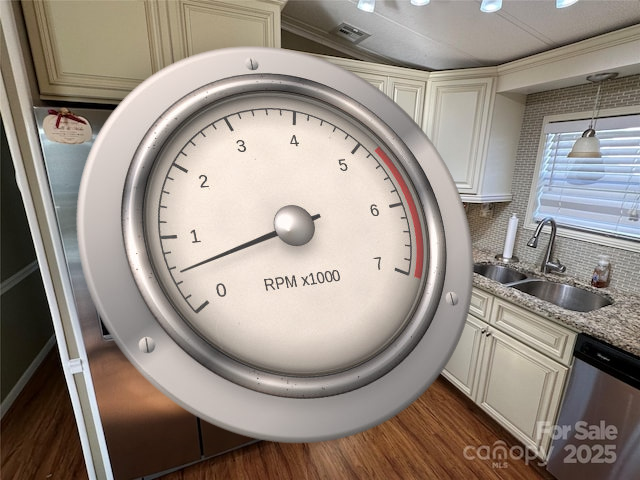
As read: 500rpm
